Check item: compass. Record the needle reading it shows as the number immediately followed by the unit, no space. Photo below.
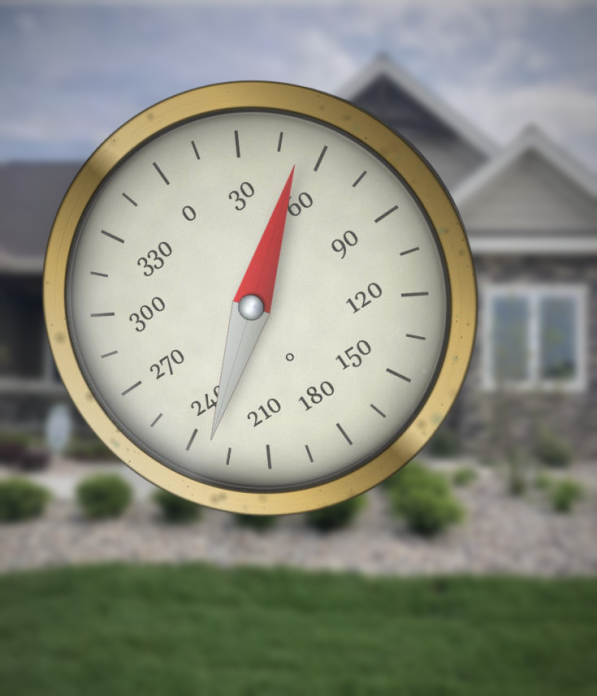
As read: 52.5°
